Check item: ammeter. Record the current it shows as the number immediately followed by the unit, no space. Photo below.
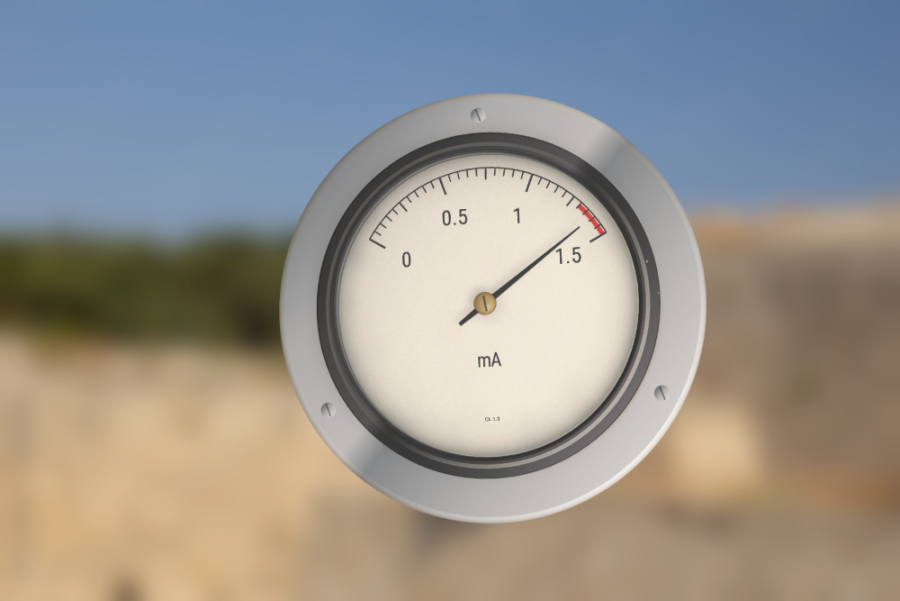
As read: 1.4mA
